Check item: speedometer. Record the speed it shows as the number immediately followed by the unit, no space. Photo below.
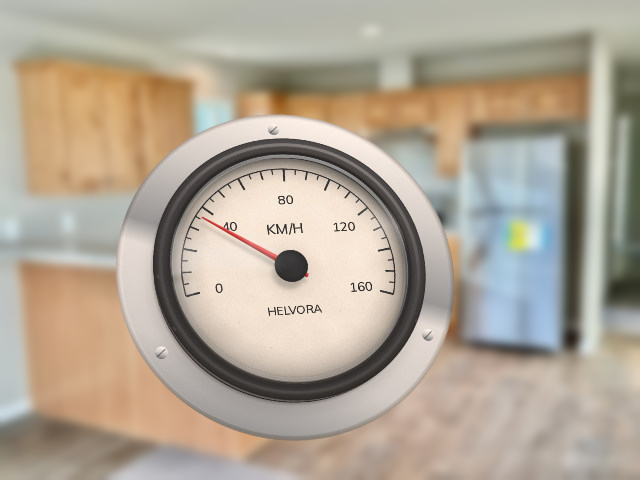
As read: 35km/h
